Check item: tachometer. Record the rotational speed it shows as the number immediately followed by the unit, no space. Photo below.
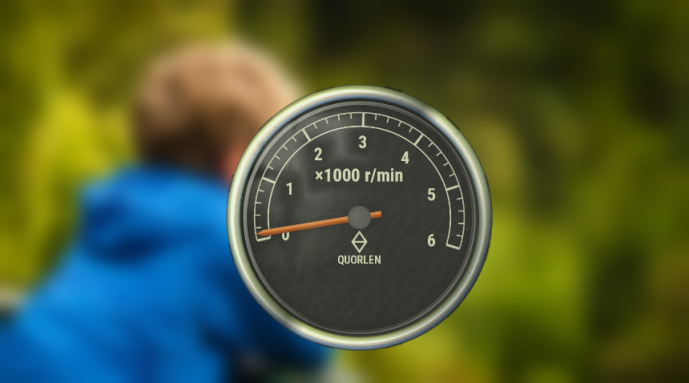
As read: 100rpm
